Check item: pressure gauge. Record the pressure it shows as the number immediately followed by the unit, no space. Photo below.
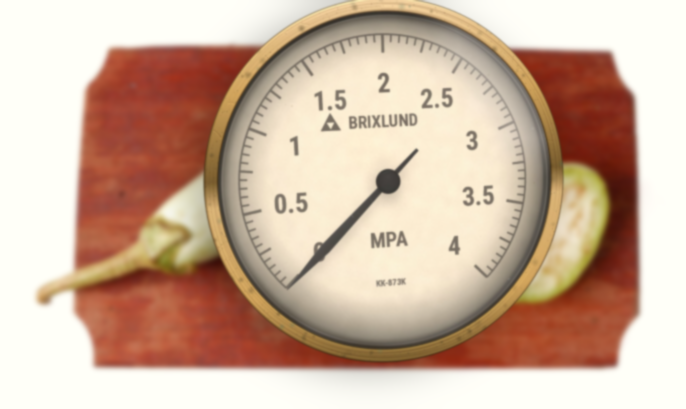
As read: 0MPa
